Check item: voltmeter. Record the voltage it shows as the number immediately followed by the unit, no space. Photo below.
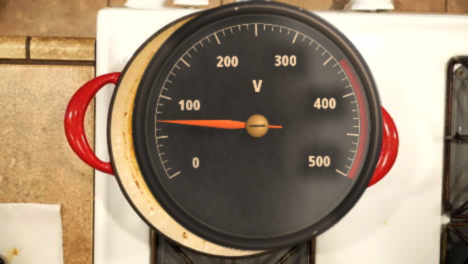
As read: 70V
